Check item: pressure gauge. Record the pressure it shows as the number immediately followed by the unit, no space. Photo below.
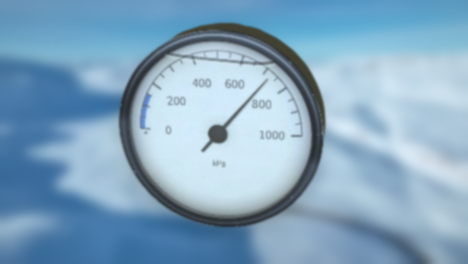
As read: 725kPa
